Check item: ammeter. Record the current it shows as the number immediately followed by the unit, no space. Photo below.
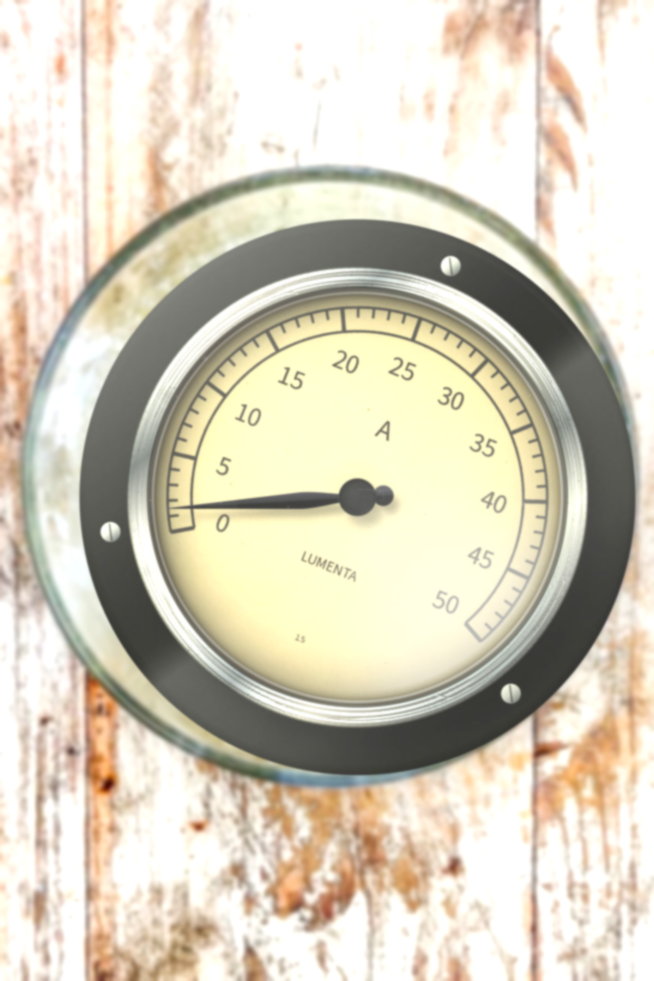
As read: 1.5A
